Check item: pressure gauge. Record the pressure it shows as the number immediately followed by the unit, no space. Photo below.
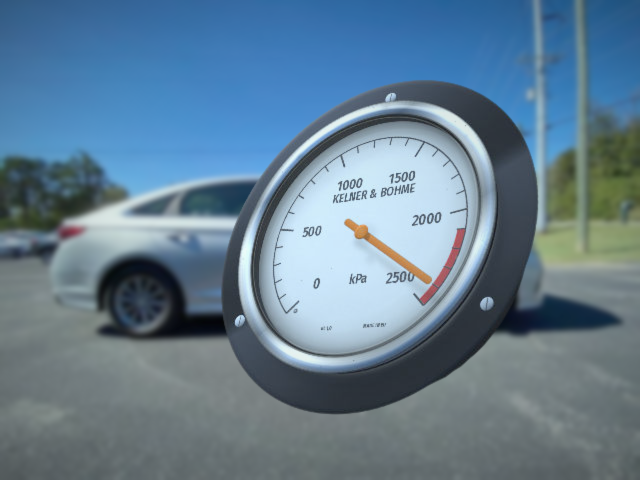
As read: 2400kPa
